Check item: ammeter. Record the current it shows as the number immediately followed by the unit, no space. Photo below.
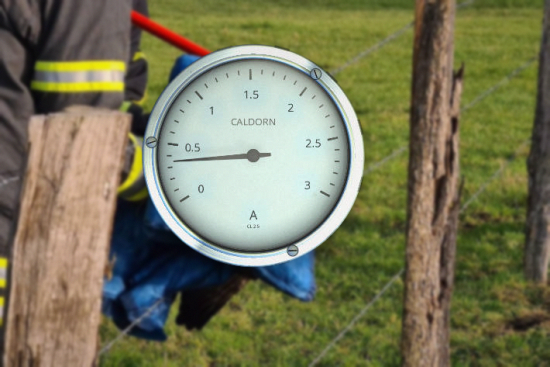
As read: 0.35A
